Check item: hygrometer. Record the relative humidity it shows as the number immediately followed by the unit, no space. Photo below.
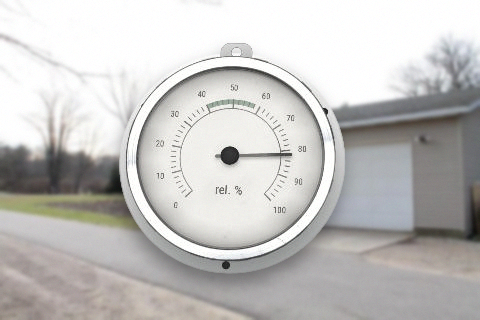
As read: 82%
